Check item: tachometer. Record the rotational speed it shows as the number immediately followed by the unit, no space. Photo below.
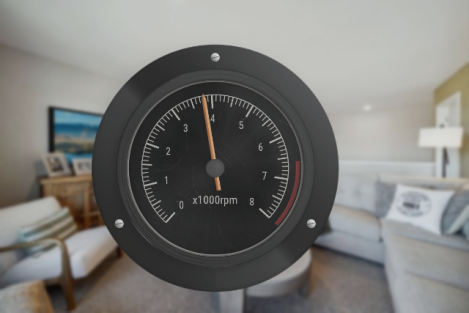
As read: 3800rpm
